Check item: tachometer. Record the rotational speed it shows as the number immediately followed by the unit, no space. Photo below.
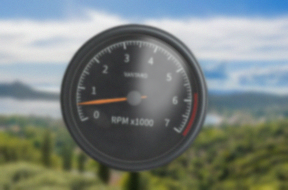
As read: 500rpm
